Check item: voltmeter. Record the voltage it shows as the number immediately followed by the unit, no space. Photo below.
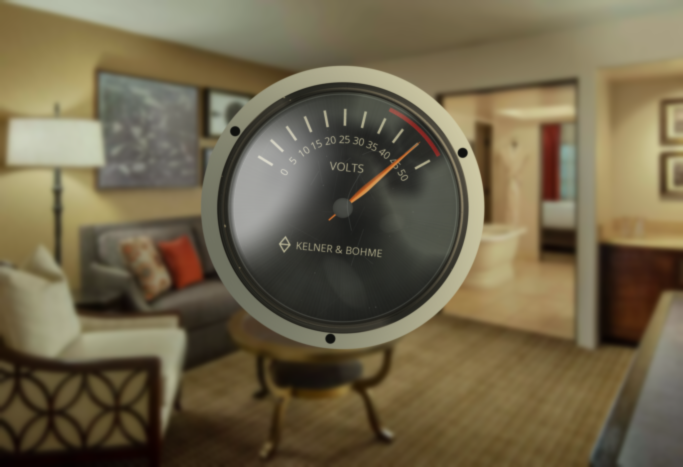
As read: 45V
